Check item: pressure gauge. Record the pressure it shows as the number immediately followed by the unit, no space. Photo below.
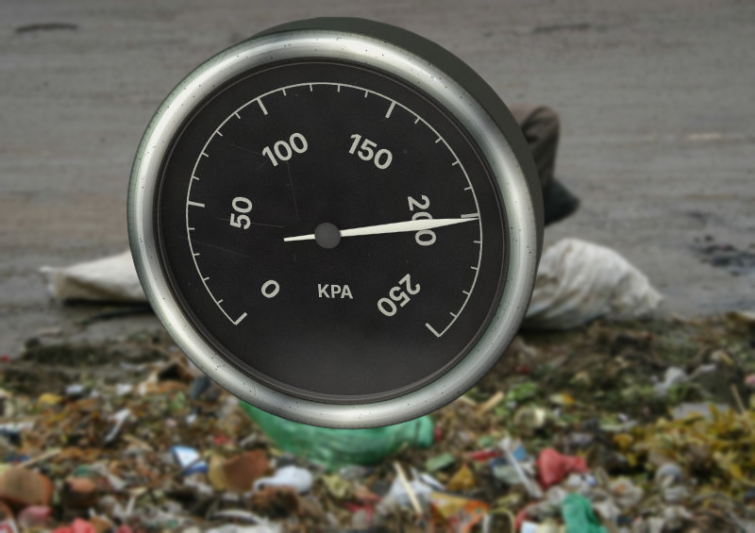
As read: 200kPa
